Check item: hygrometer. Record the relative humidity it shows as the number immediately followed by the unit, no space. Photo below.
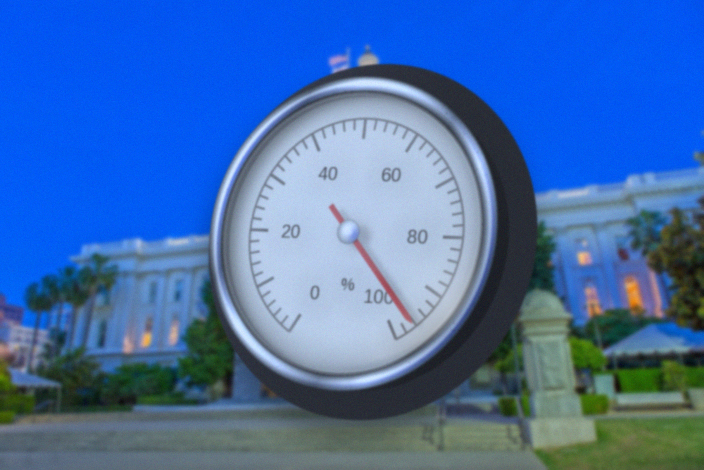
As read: 96%
